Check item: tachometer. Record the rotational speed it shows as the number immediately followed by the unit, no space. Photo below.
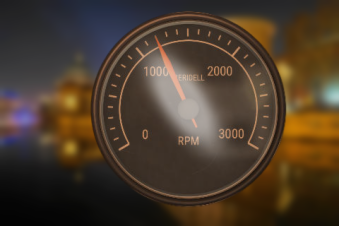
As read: 1200rpm
